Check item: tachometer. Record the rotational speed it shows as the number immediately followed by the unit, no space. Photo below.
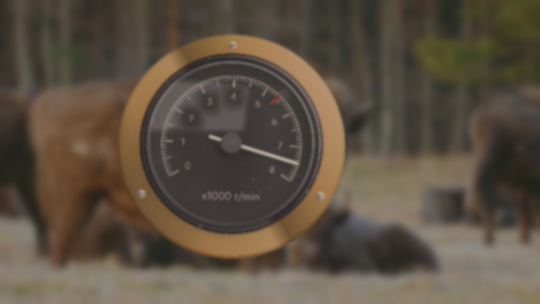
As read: 7500rpm
